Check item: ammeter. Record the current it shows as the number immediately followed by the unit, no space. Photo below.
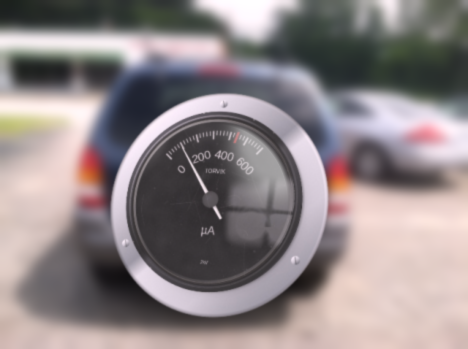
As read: 100µA
